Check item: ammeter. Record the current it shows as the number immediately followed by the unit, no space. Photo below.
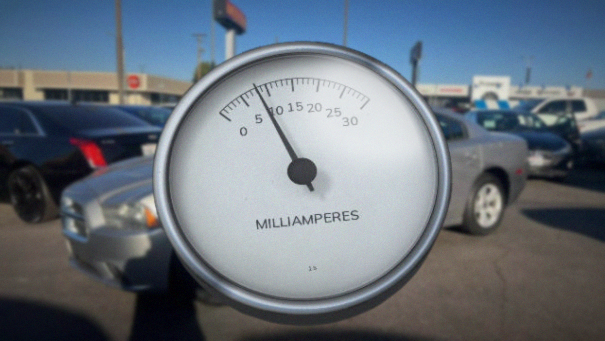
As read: 8mA
